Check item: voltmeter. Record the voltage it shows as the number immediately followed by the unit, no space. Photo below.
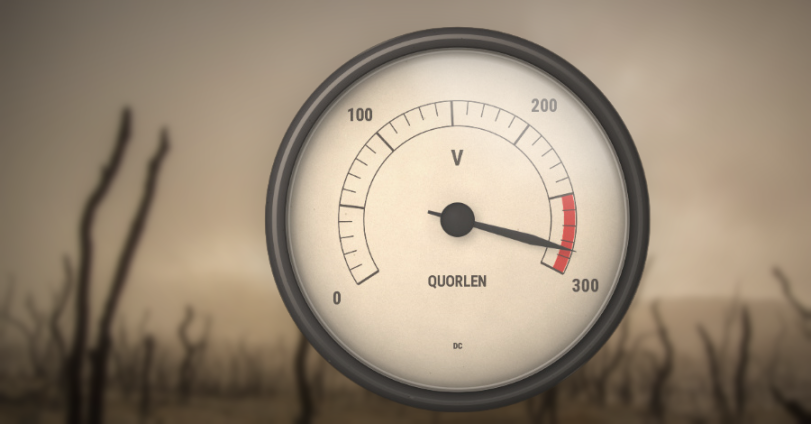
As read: 285V
